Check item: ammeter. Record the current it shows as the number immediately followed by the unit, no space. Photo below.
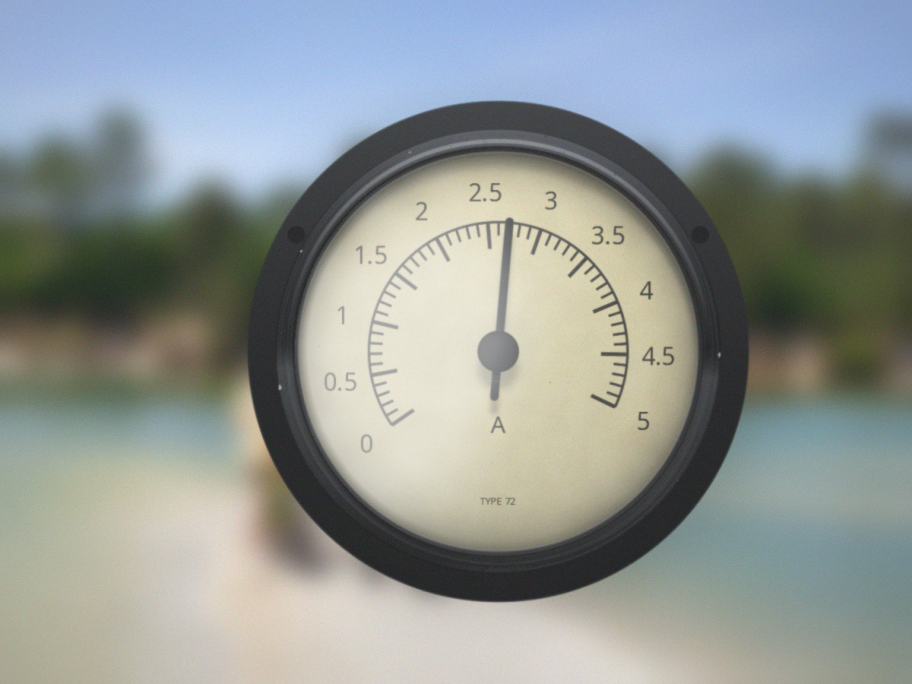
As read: 2.7A
